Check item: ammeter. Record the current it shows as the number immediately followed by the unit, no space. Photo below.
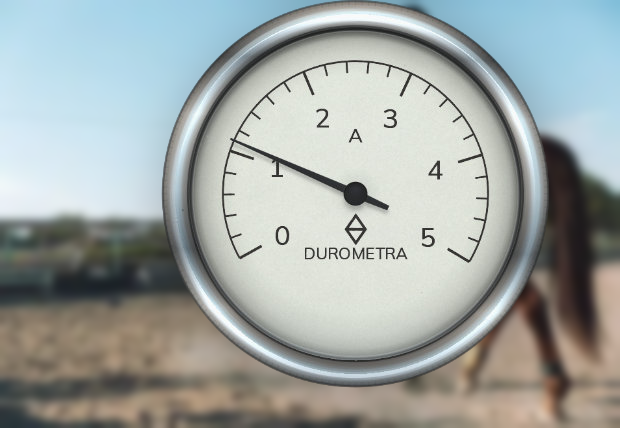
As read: 1.1A
